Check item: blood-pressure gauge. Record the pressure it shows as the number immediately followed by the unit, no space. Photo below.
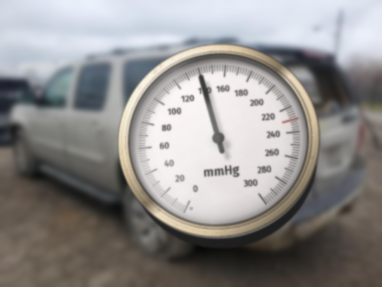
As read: 140mmHg
